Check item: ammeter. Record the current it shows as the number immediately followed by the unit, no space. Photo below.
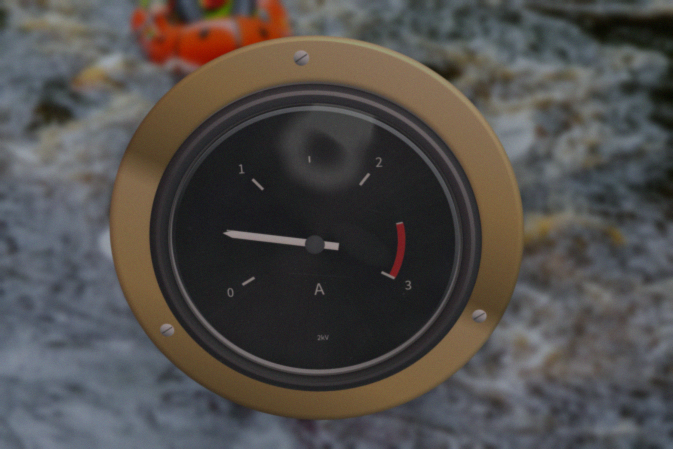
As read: 0.5A
